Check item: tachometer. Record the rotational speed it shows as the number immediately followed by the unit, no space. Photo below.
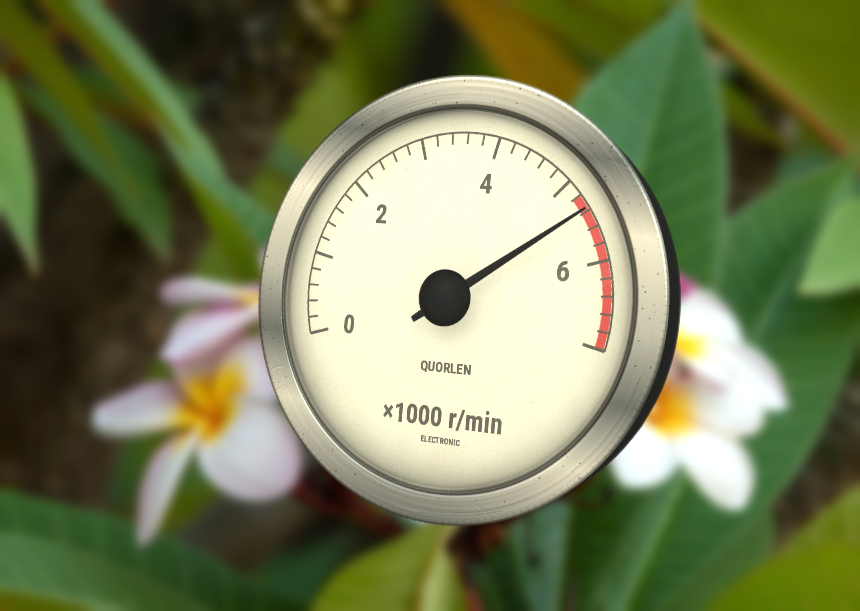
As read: 5400rpm
